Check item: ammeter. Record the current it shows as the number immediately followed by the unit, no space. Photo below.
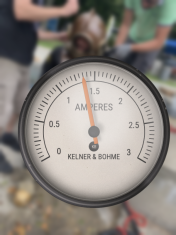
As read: 1.35A
